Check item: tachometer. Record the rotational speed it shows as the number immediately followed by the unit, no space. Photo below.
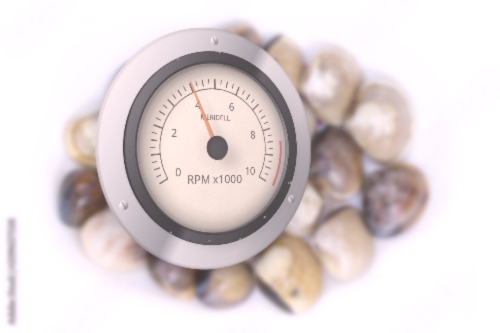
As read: 4000rpm
